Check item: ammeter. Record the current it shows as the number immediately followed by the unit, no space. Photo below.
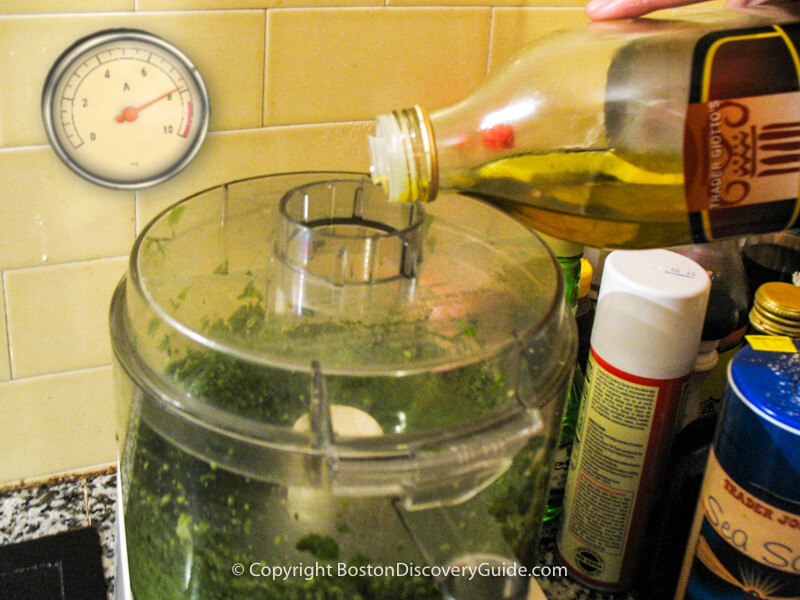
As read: 7.75A
